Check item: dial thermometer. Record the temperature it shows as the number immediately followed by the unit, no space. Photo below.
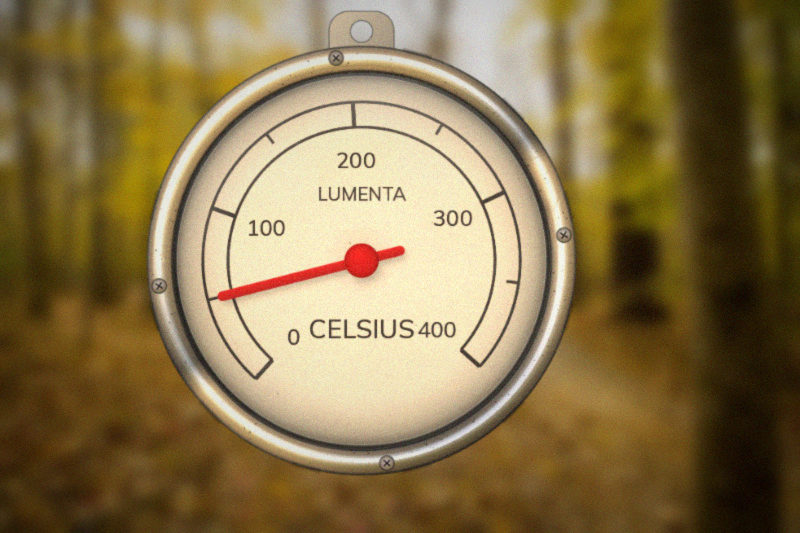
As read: 50°C
